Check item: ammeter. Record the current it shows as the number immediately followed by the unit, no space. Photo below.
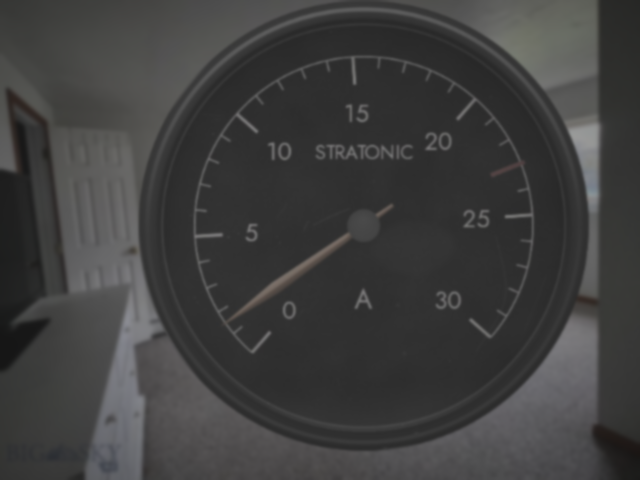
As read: 1.5A
